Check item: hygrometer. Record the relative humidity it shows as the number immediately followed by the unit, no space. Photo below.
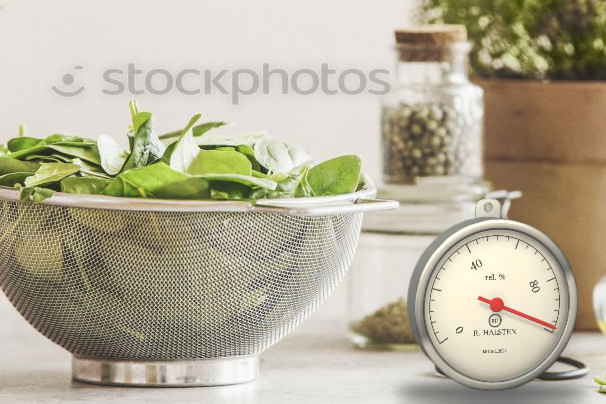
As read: 98%
